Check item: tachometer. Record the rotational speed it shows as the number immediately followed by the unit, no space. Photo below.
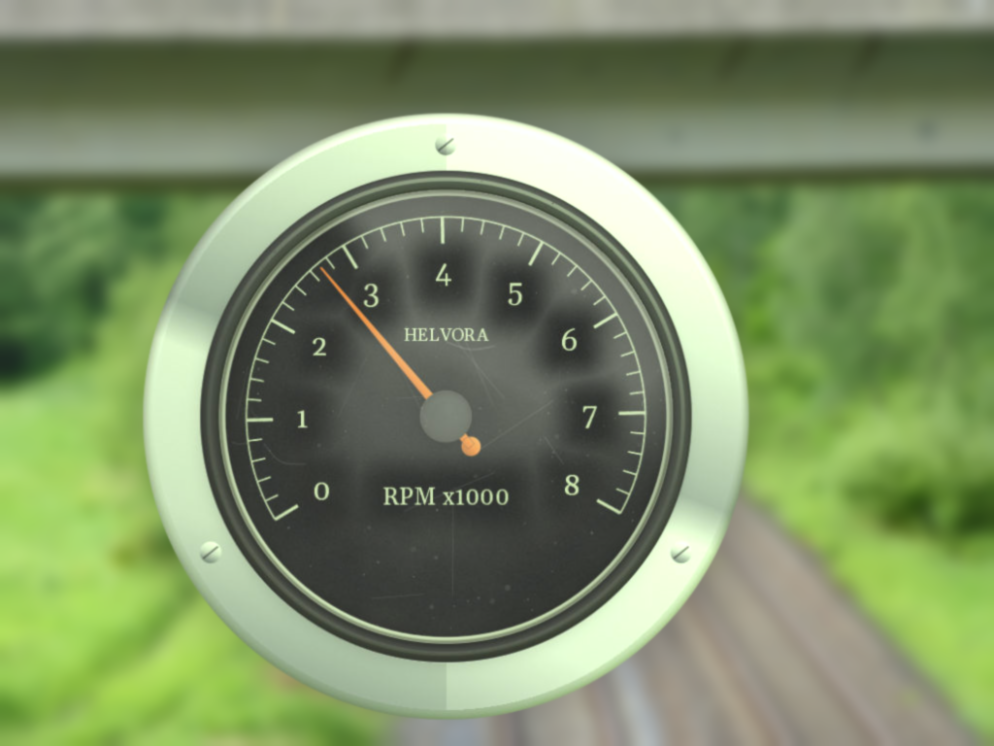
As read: 2700rpm
